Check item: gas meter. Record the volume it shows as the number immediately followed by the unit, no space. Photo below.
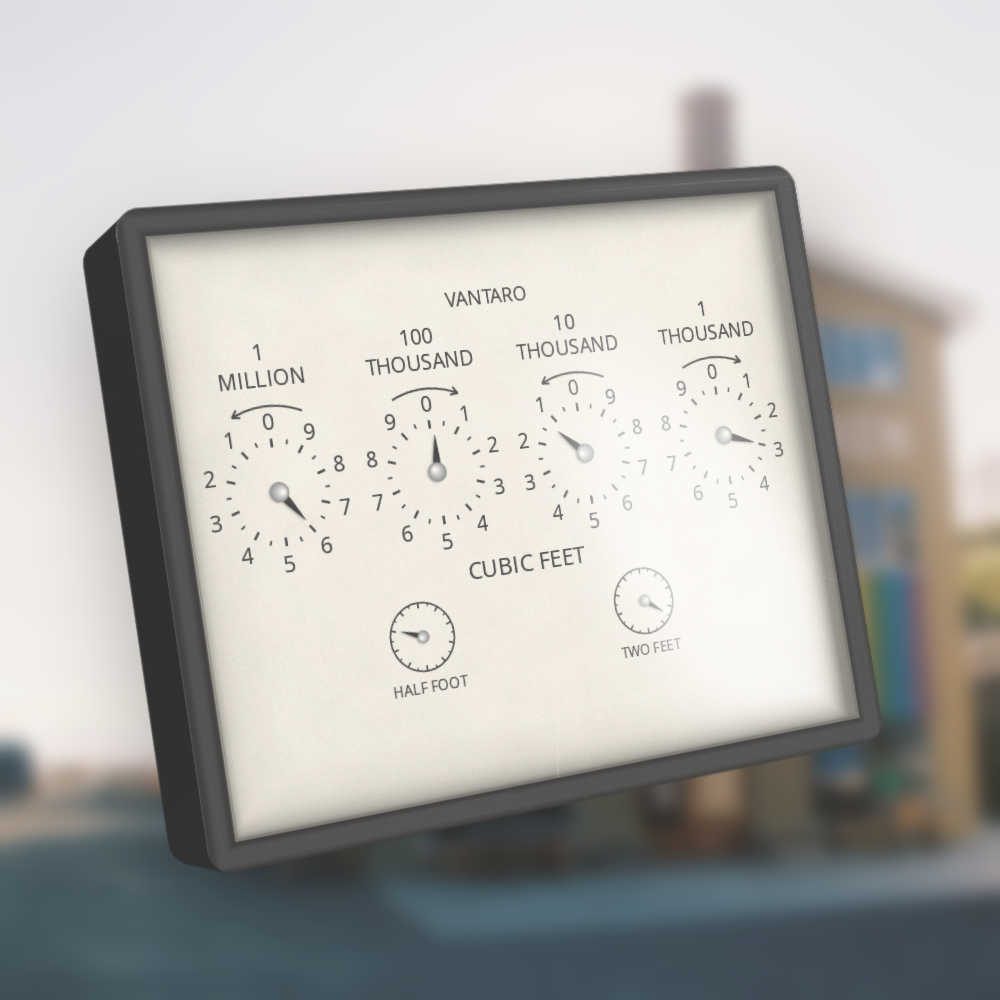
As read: 601300ft³
